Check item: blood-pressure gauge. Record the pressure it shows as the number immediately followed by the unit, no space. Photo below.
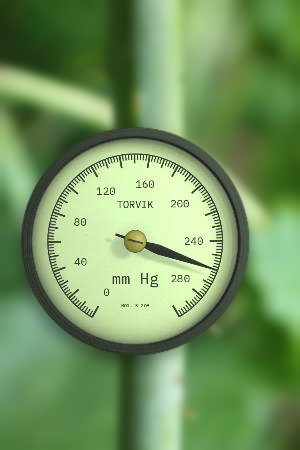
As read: 260mmHg
